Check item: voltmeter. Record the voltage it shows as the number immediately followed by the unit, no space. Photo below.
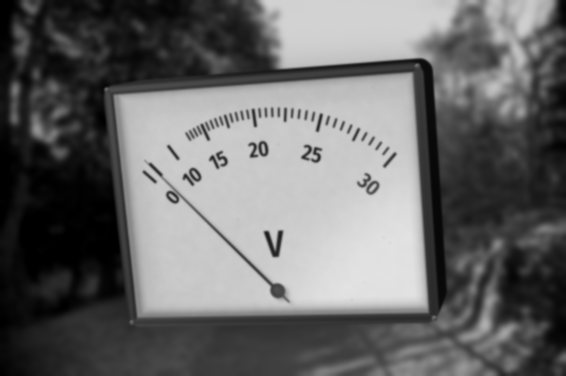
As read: 5V
